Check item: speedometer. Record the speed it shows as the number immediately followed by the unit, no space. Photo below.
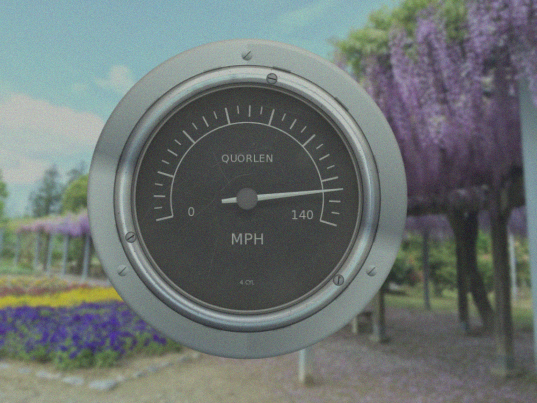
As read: 125mph
